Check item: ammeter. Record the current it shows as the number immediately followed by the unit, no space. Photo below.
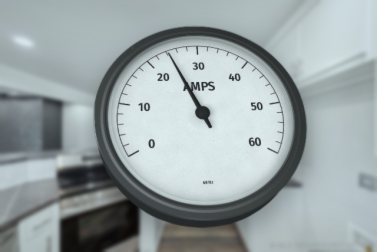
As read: 24A
